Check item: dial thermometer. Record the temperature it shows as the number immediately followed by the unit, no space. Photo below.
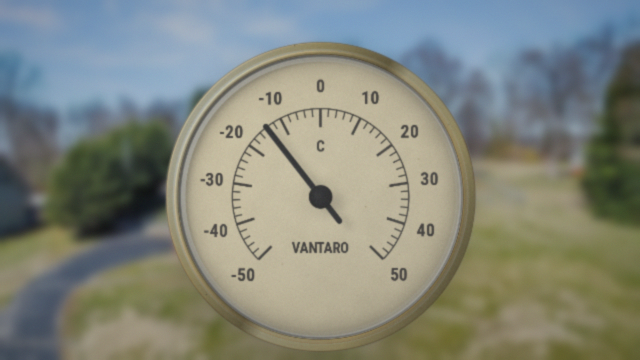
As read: -14°C
